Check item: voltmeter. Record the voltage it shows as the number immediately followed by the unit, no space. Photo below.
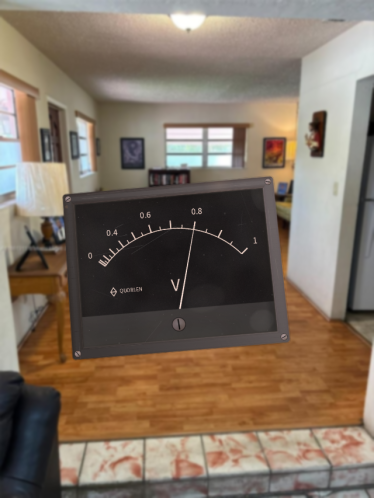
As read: 0.8V
